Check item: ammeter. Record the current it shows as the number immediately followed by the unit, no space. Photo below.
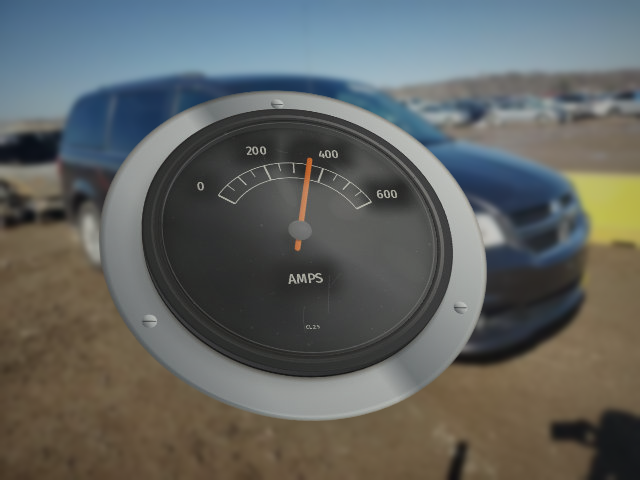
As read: 350A
